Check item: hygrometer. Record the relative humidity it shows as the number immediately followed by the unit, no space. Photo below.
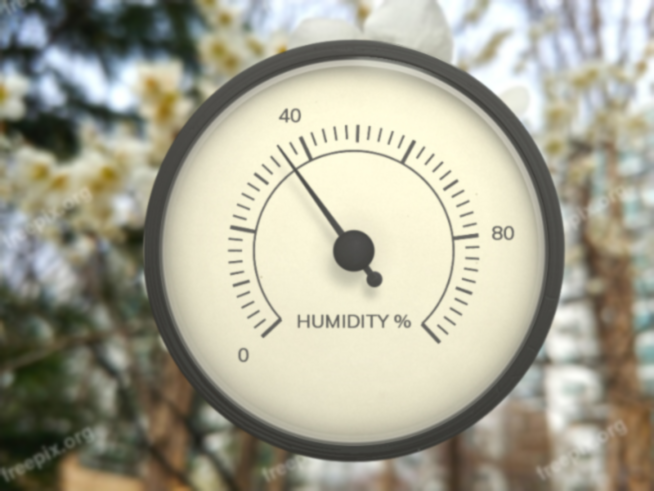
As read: 36%
